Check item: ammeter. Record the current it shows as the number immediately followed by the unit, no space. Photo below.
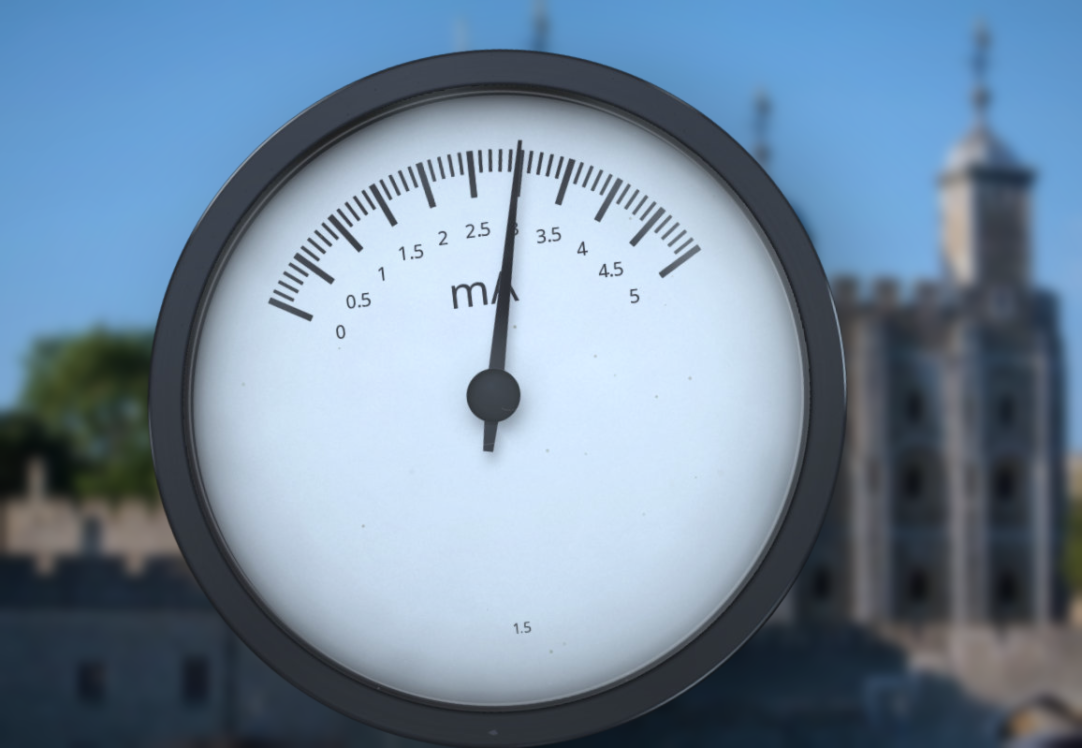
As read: 3mA
